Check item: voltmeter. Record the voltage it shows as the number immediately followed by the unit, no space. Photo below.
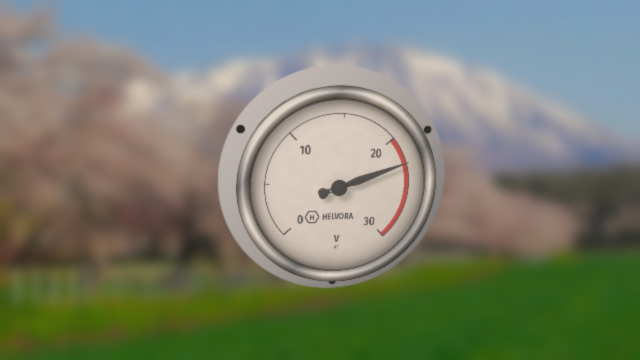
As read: 22.5V
